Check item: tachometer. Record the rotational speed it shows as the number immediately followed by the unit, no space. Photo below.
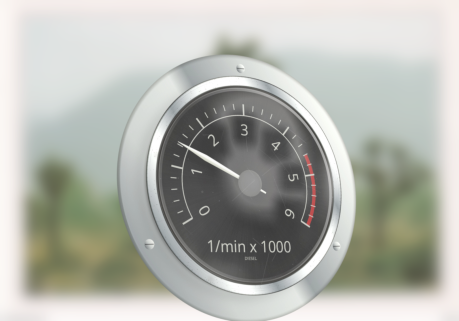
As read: 1400rpm
